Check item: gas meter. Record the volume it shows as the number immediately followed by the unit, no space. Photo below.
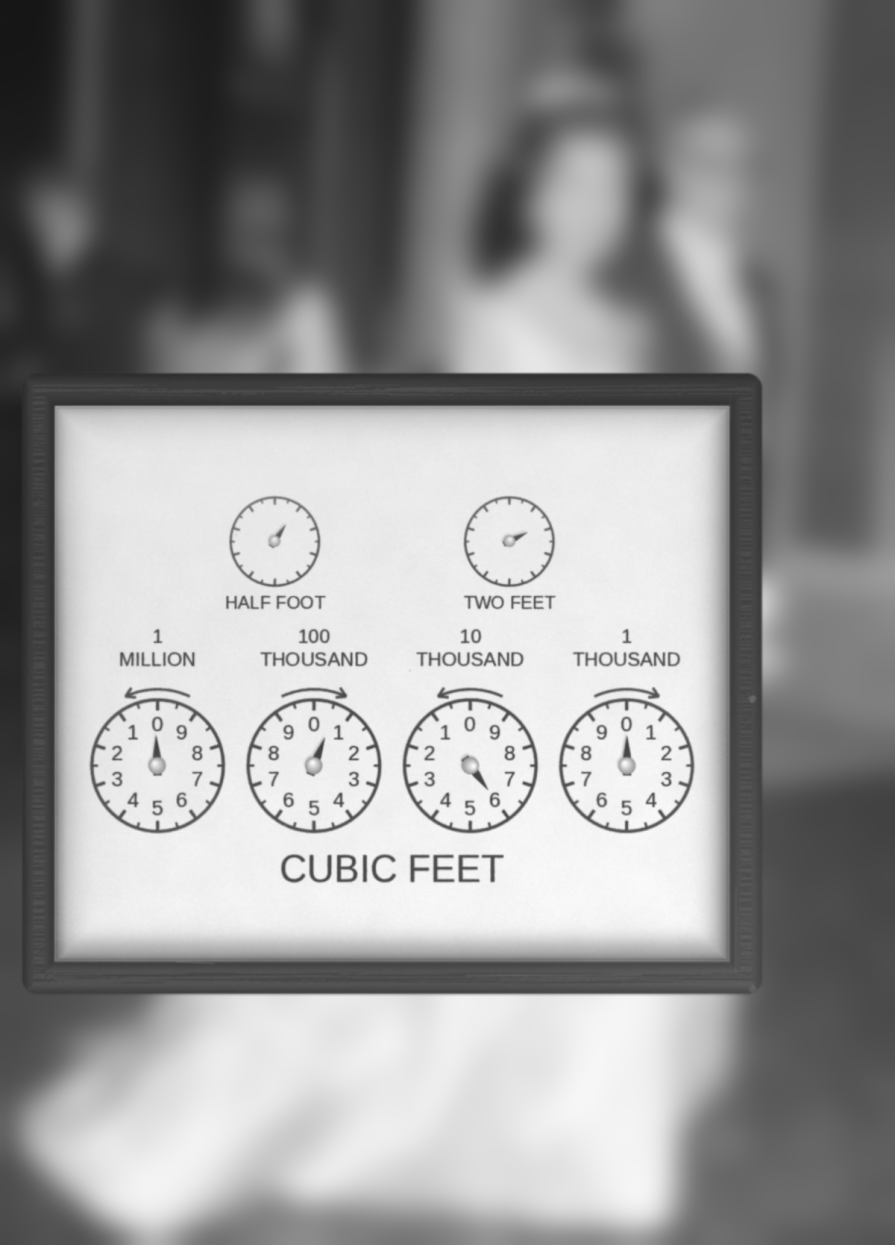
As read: 6000ft³
